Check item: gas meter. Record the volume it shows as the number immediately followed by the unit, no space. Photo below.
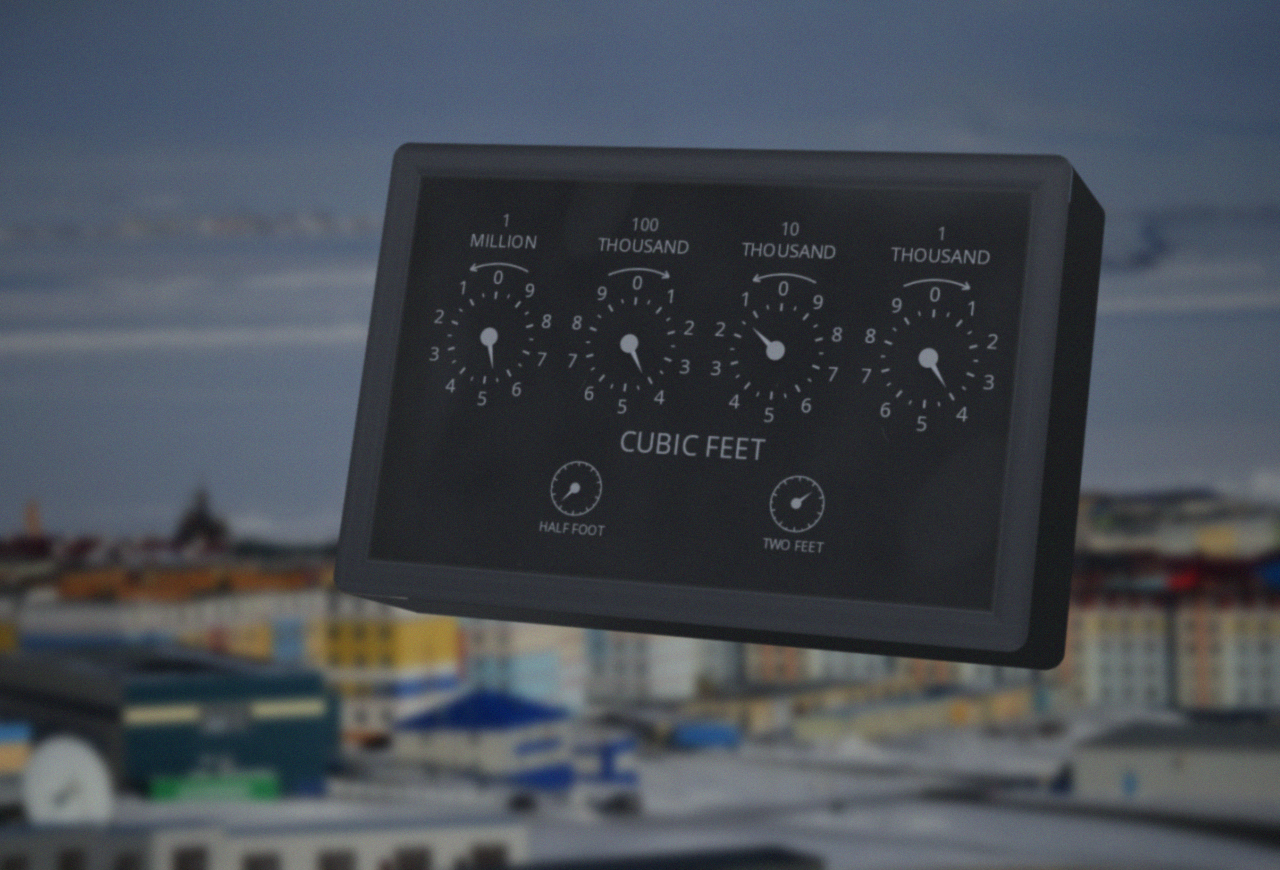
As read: 541400ft³
